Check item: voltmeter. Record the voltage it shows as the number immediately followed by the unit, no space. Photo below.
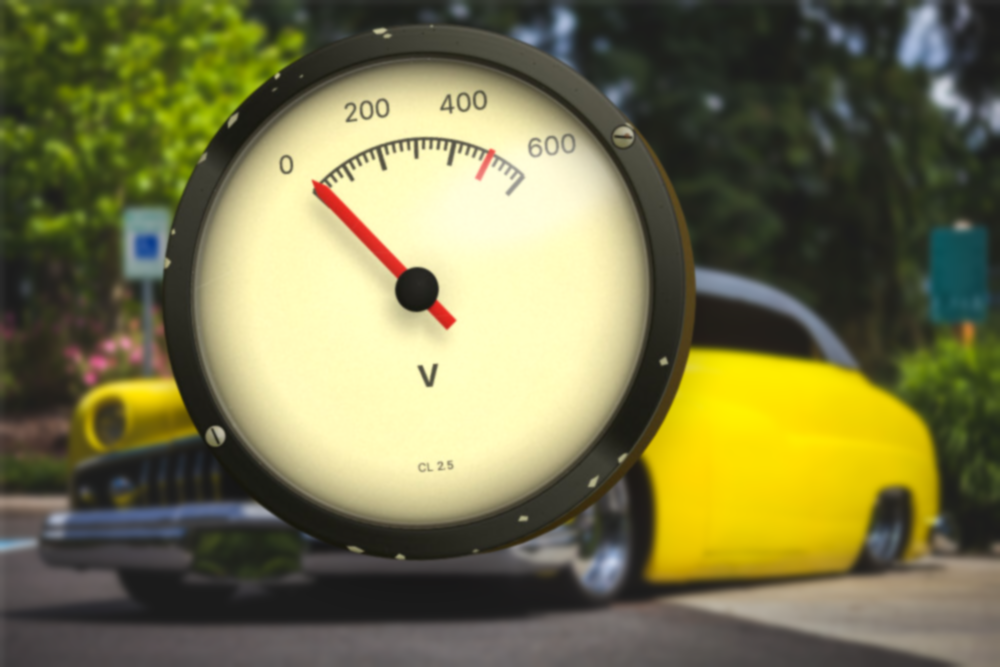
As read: 20V
